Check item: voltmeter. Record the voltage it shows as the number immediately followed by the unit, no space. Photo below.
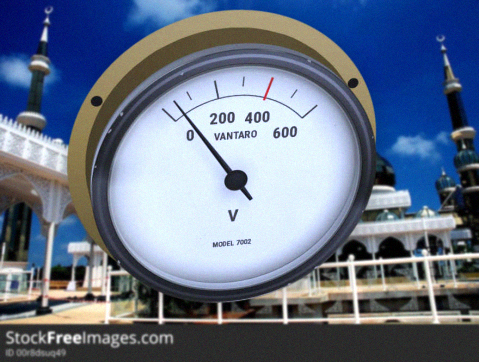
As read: 50V
